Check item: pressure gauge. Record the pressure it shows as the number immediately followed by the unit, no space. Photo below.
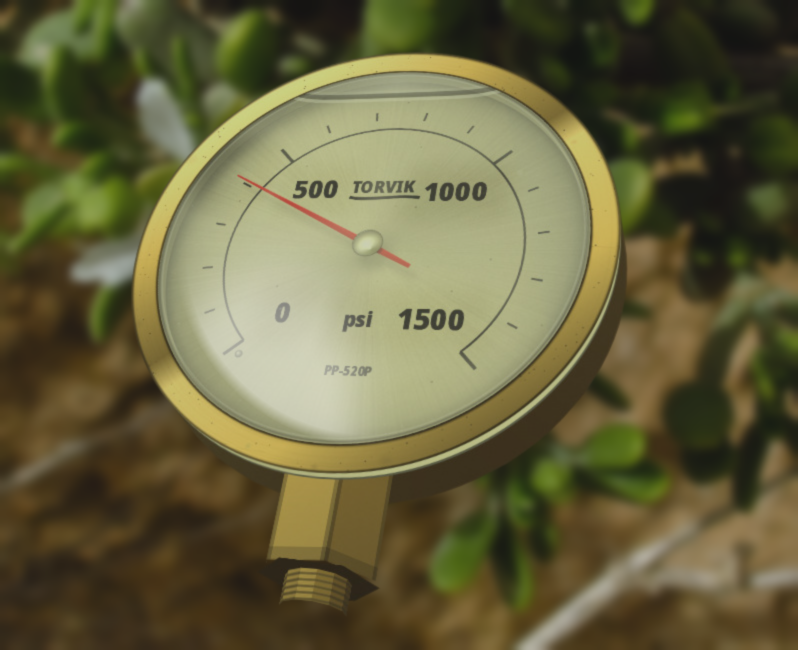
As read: 400psi
